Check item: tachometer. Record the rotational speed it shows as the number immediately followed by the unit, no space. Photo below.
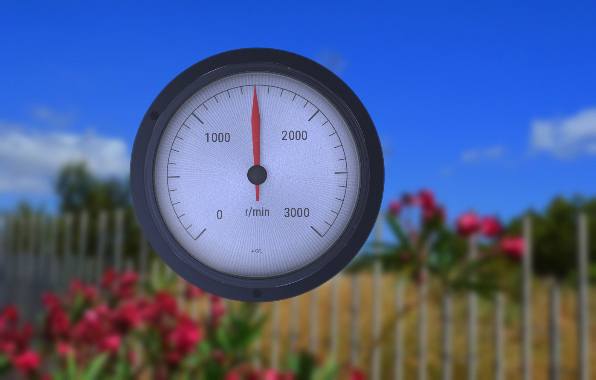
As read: 1500rpm
